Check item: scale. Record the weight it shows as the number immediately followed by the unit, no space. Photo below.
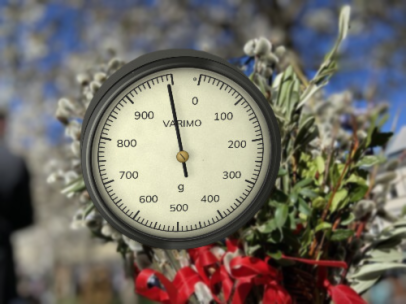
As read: 990g
